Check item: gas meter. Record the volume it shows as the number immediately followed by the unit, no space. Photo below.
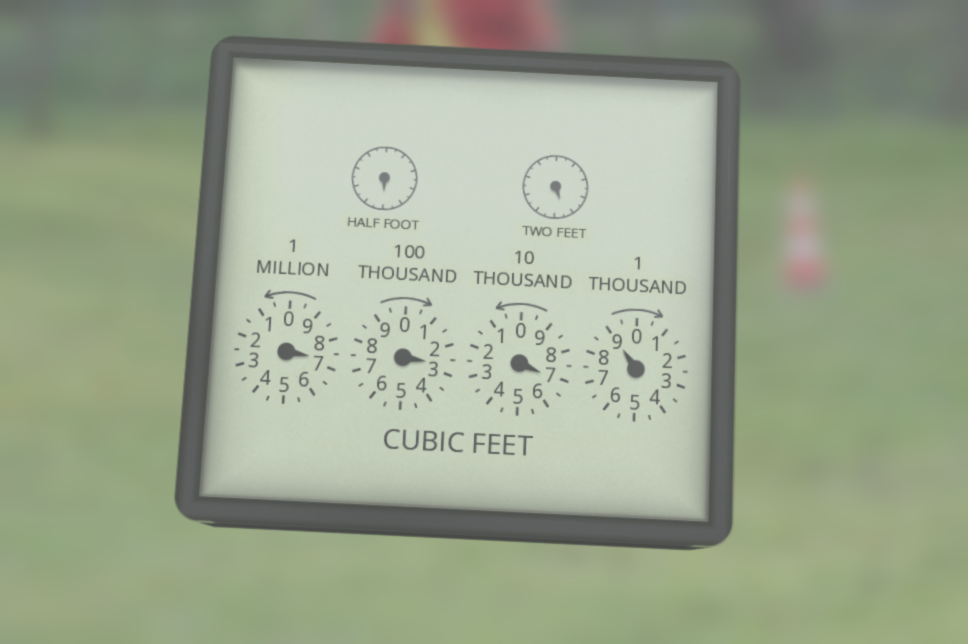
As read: 726900ft³
